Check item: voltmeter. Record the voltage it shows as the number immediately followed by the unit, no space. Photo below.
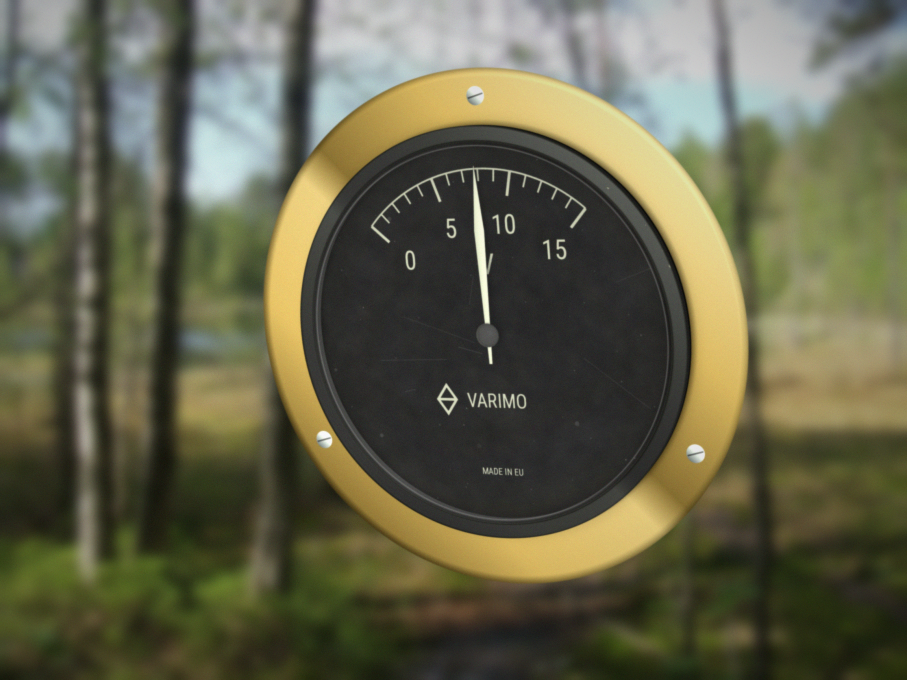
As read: 8V
